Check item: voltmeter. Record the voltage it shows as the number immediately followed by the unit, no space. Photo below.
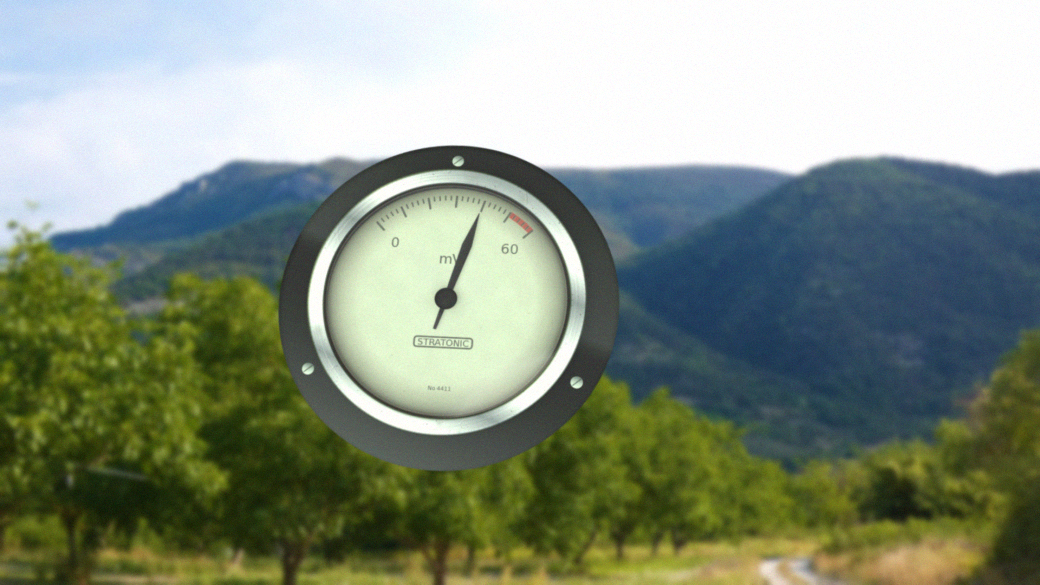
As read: 40mV
